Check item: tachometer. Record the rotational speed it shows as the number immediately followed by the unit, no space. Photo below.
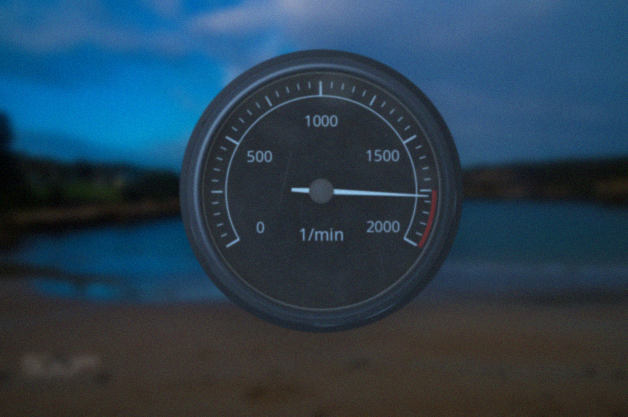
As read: 1775rpm
